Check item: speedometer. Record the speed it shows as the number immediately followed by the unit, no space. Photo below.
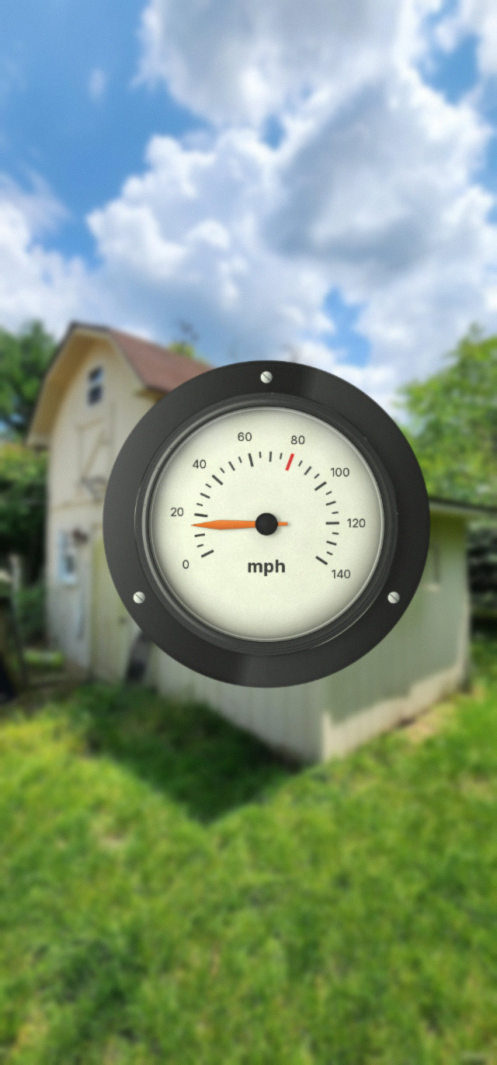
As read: 15mph
